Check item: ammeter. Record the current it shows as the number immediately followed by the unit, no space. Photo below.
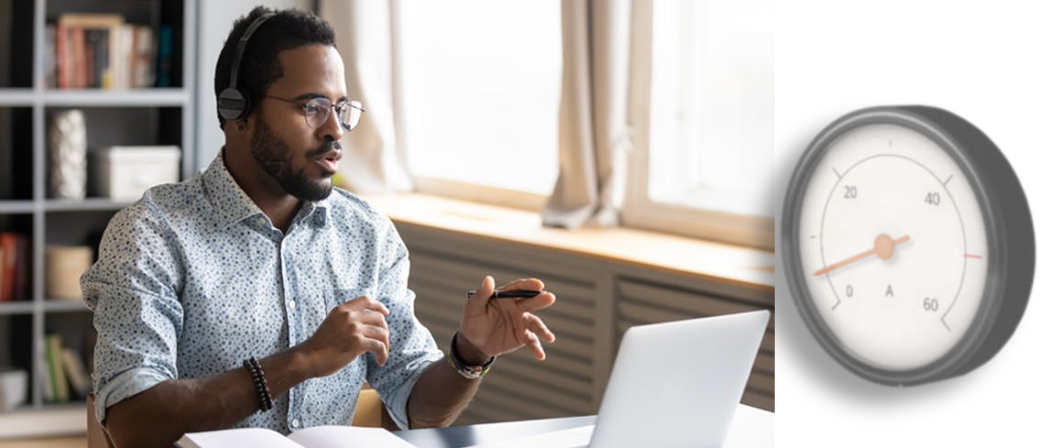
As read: 5A
